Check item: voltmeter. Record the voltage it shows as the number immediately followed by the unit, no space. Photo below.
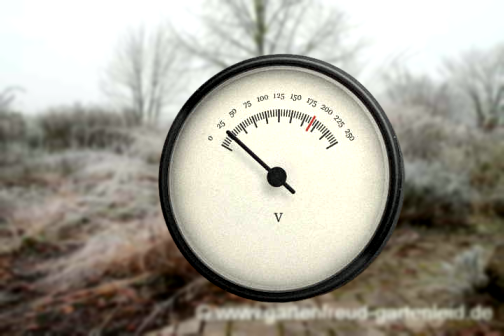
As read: 25V
